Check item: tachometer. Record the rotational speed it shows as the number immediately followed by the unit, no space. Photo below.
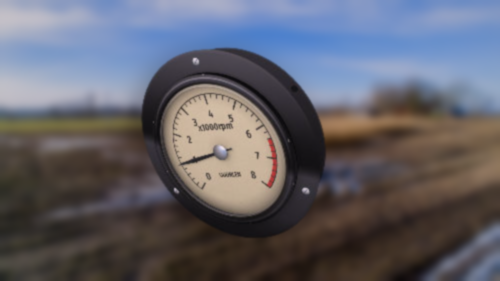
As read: 1000rpm
